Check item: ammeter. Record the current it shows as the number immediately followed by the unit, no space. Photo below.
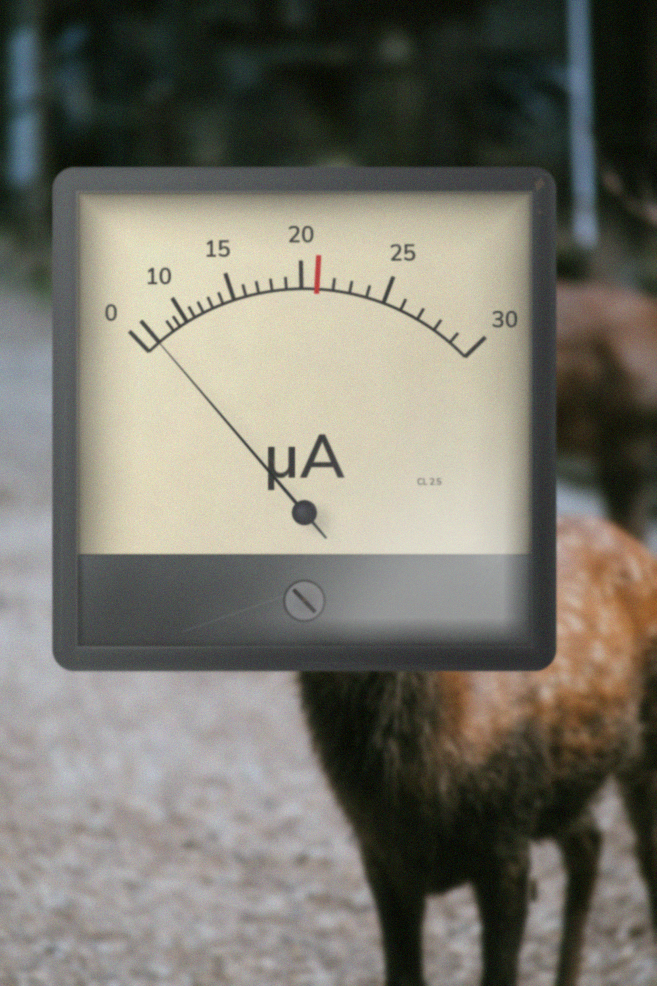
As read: 5µA
